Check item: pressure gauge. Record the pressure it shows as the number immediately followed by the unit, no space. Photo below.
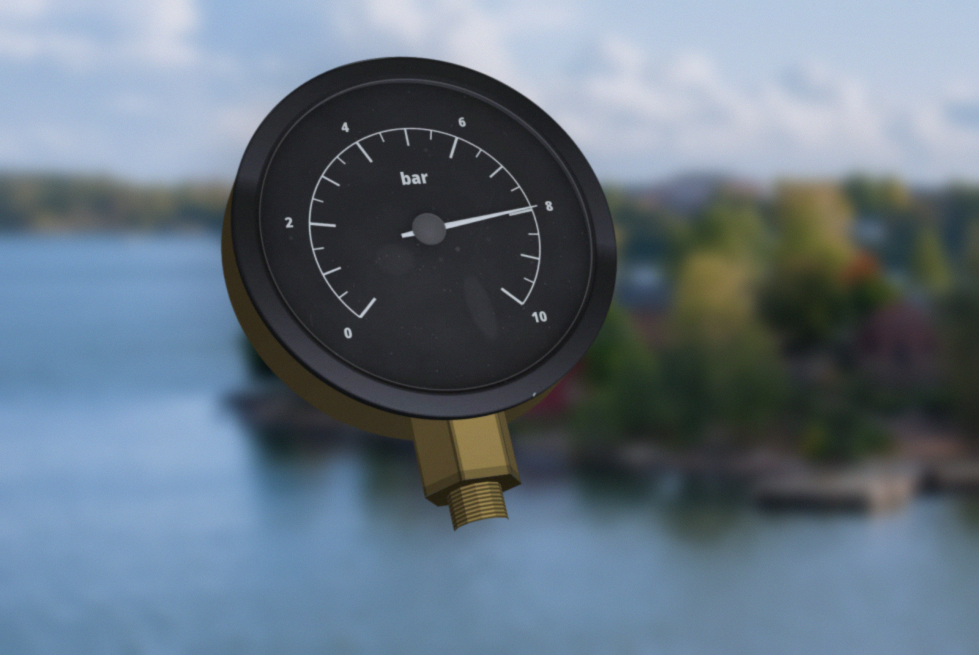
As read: 8bar
